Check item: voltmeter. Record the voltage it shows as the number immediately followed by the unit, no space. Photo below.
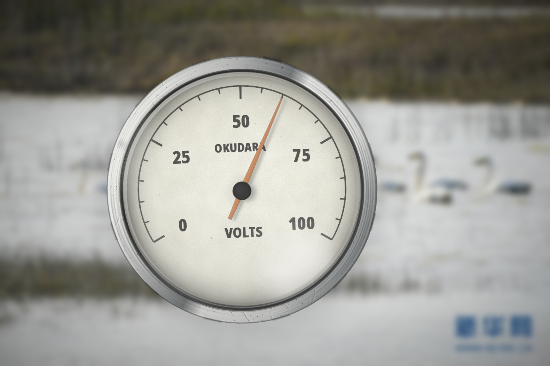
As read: 60V
